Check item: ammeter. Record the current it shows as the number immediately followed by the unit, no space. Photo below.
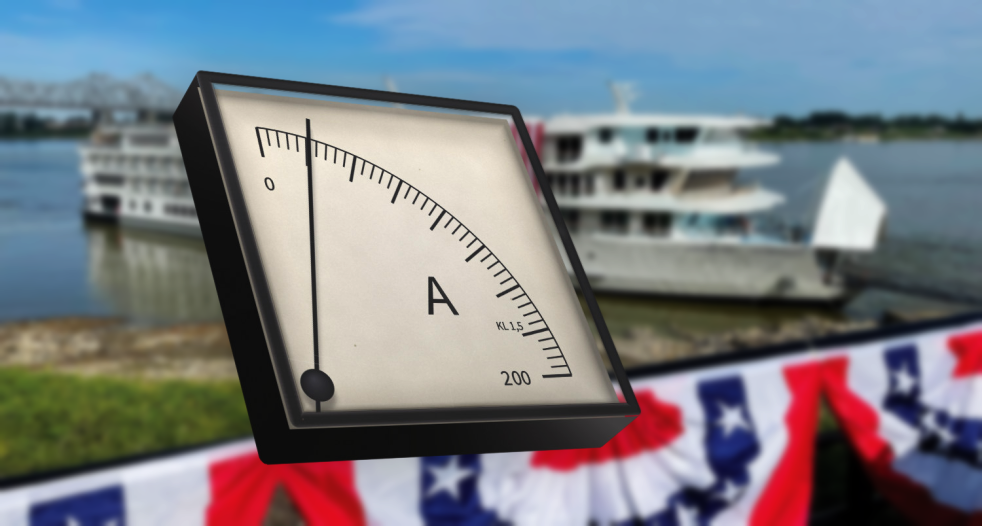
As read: 25A
